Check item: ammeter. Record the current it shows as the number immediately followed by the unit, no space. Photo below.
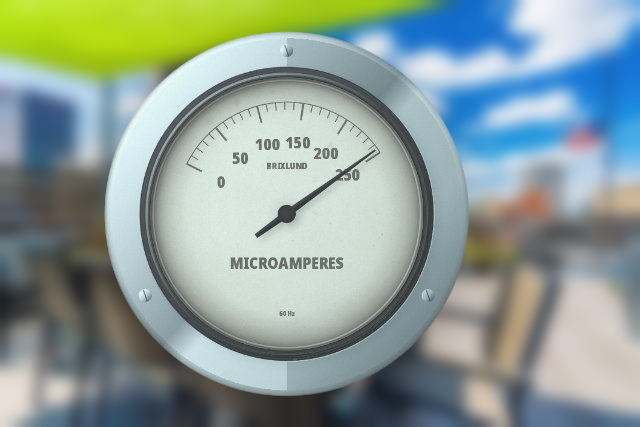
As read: 245µA
